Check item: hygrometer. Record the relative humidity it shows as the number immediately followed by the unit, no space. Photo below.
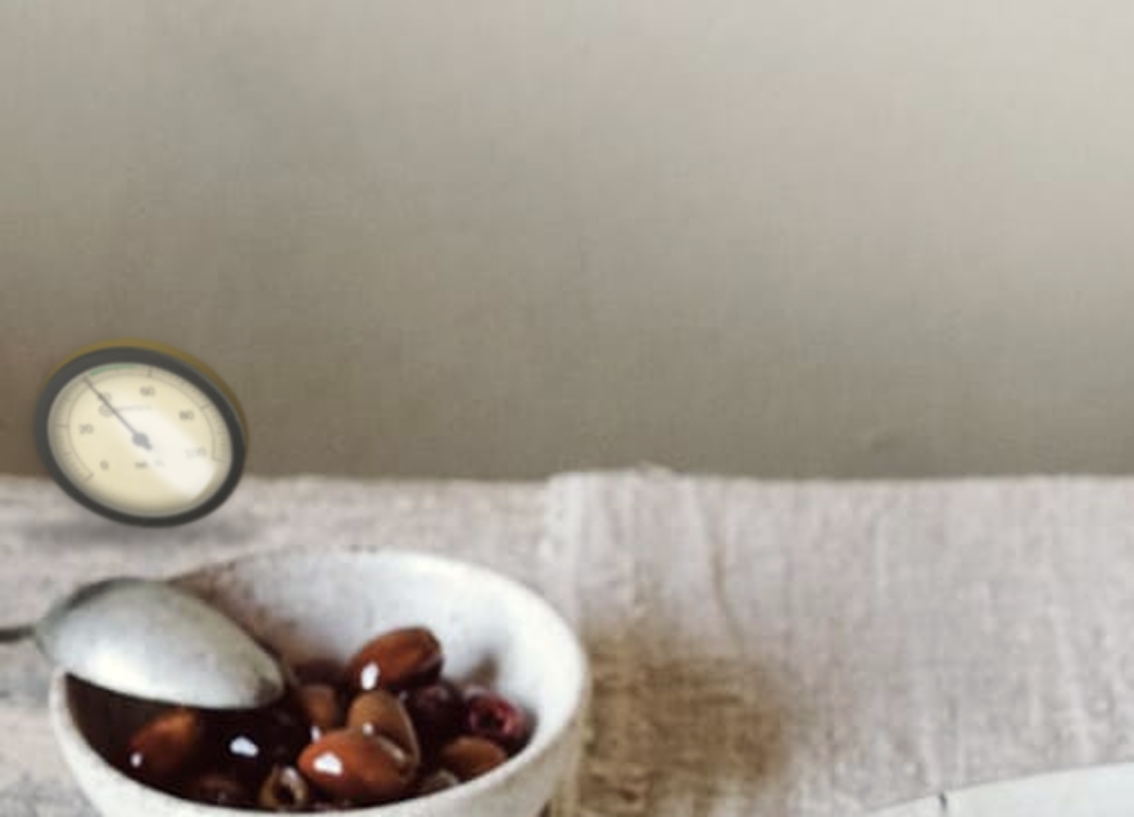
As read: 40%
